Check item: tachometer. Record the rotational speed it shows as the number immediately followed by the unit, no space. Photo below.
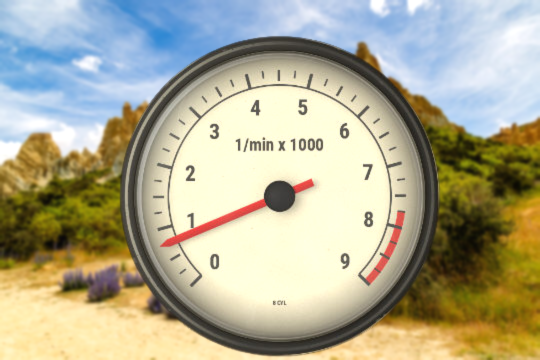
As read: 750rpm
